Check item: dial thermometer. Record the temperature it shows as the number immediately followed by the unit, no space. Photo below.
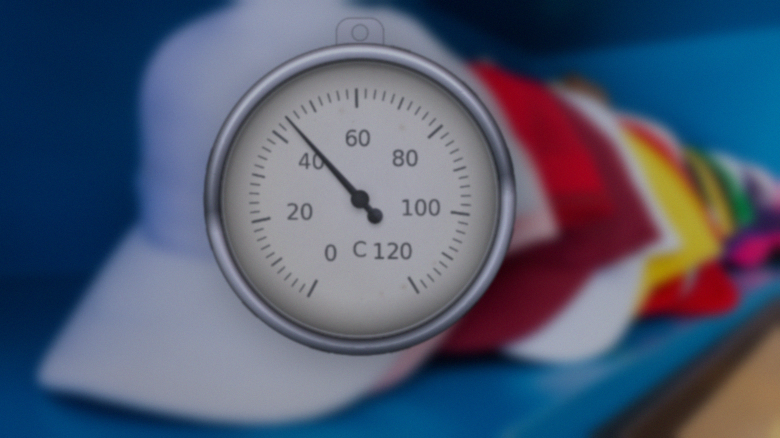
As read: 44°C
